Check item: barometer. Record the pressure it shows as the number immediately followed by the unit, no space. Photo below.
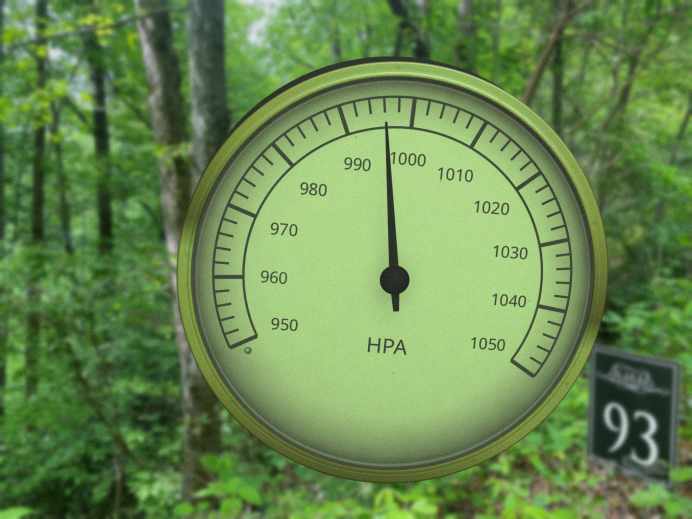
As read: 996hPa
